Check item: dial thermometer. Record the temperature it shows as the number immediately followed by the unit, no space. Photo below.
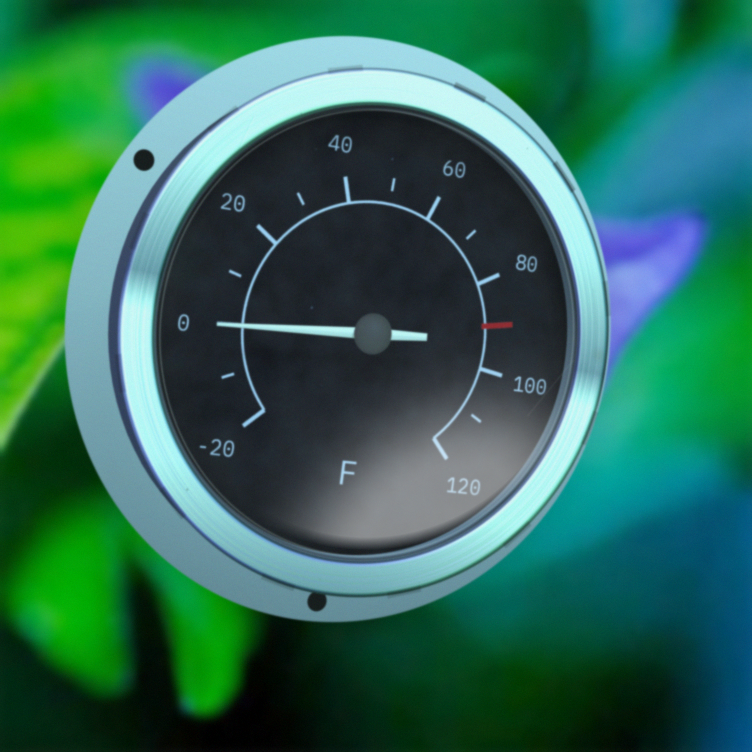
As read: 0°F
